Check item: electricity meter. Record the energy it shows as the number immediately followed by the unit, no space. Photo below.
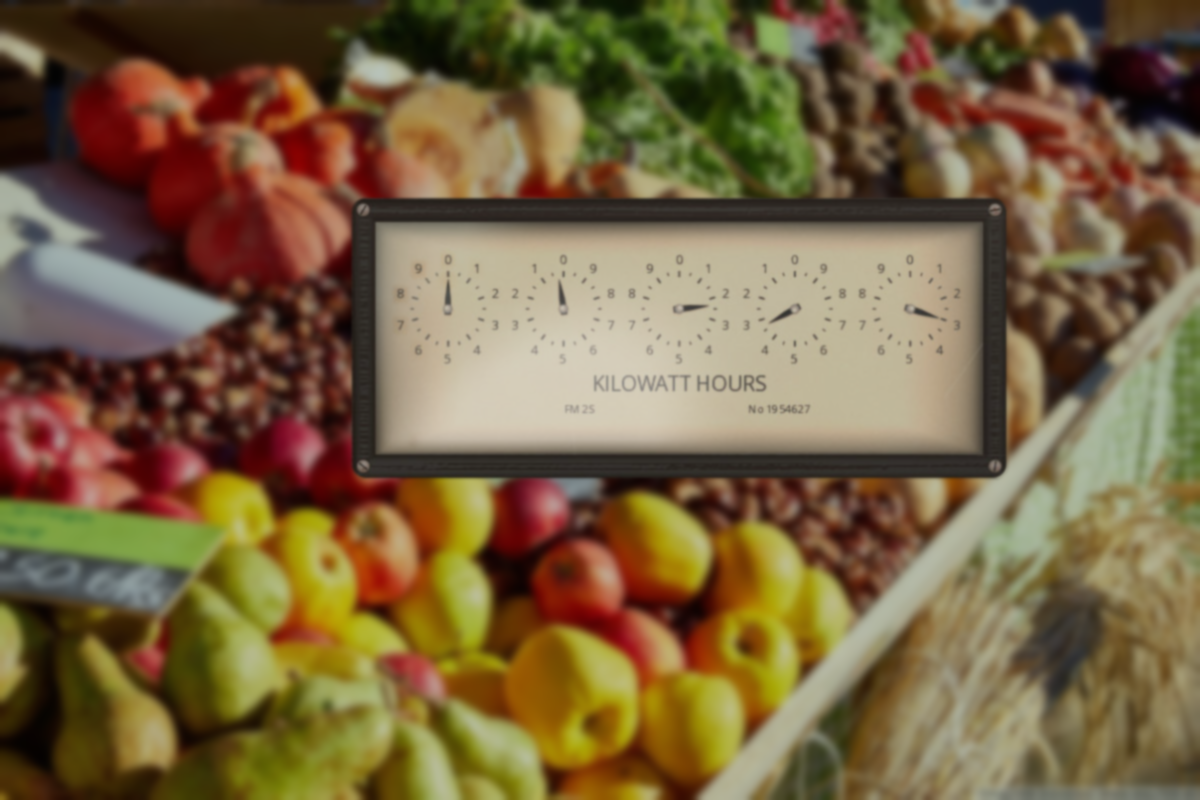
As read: 233kWh
